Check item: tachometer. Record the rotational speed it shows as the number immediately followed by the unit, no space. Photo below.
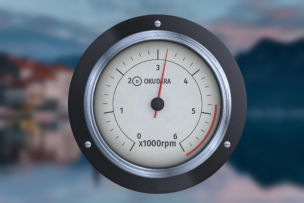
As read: 3200rpm
